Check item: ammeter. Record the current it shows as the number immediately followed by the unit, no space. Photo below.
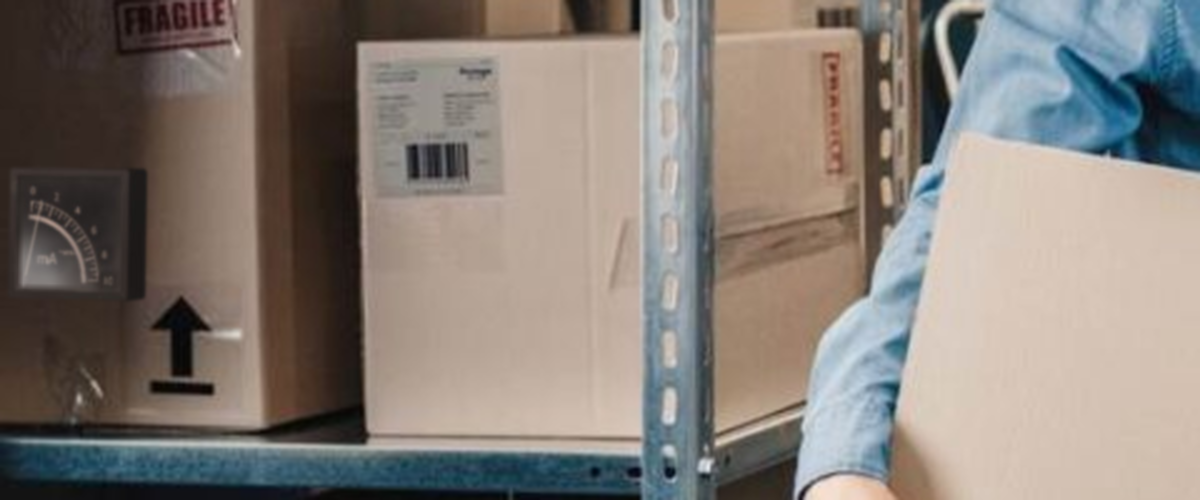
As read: 1mA
